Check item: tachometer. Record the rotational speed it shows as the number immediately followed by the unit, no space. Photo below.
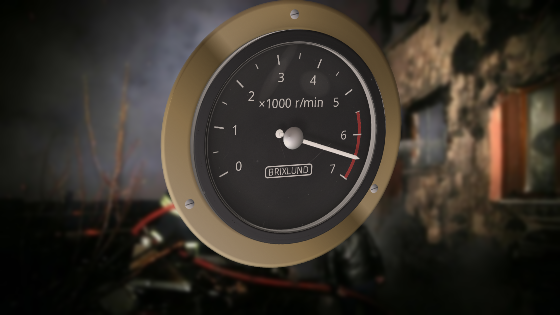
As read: 6500rpm
